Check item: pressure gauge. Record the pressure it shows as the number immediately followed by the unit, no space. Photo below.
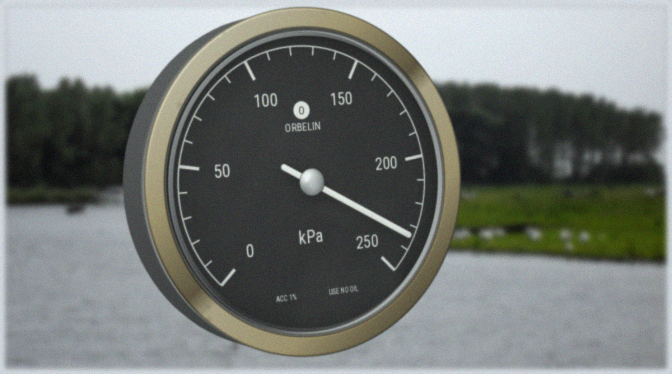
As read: 235kPa
